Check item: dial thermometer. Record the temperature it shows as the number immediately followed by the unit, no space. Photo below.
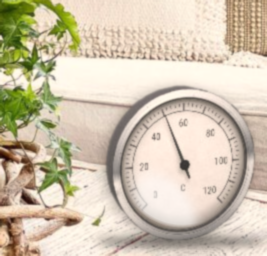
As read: 50°C
